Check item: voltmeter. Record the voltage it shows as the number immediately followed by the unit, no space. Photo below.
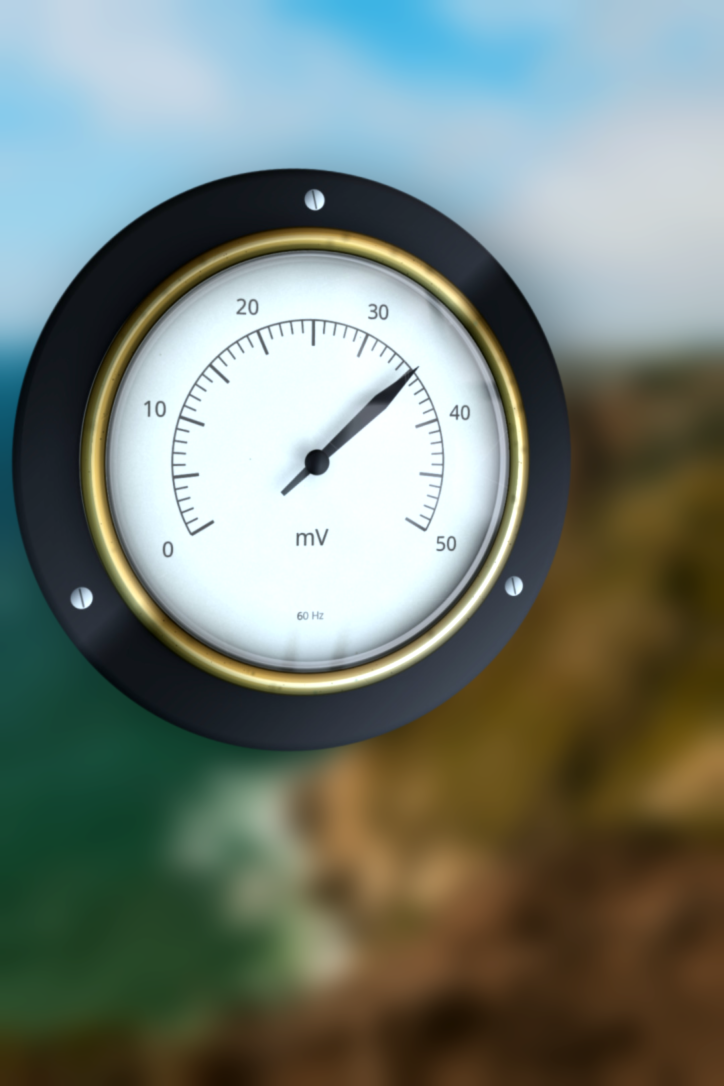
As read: 35mV
